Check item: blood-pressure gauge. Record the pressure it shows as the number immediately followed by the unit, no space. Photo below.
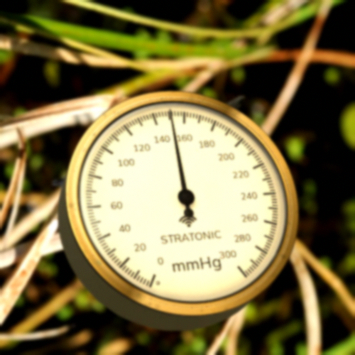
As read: 150mmHg
